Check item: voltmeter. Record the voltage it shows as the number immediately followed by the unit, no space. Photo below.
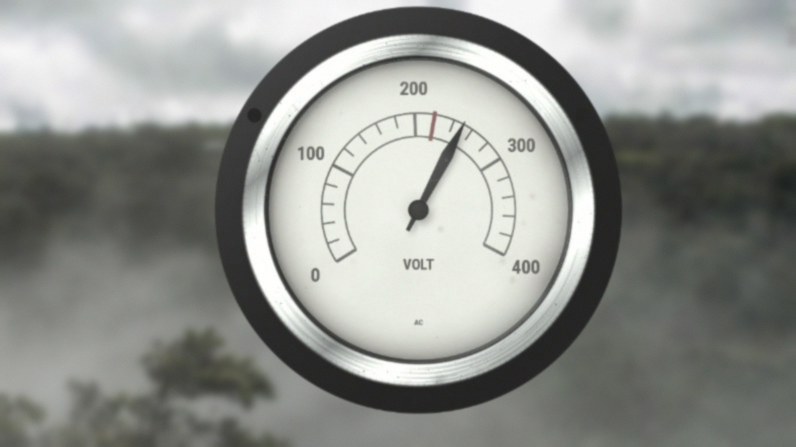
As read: 250V
